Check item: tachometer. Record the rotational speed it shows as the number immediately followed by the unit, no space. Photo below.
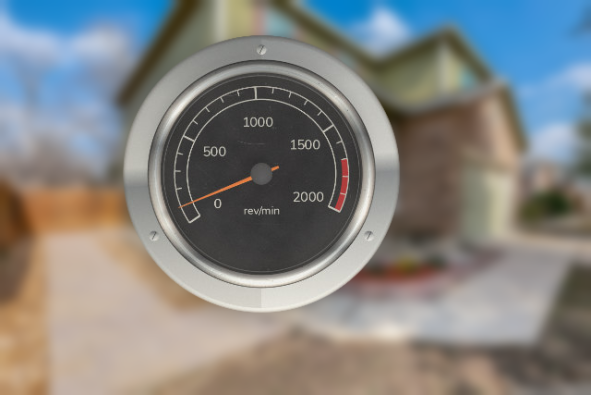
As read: 100rpm
